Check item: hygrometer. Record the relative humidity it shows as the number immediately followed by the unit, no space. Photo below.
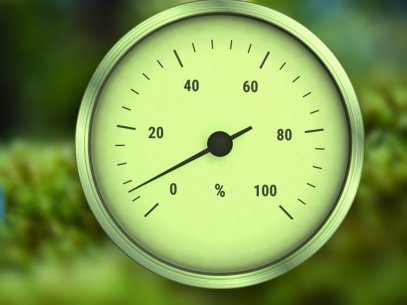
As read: 6%
